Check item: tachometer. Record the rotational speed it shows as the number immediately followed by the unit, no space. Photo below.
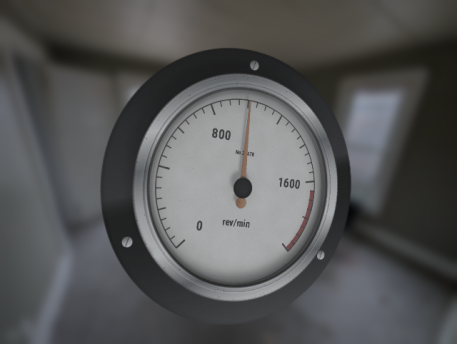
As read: 1000rpm
